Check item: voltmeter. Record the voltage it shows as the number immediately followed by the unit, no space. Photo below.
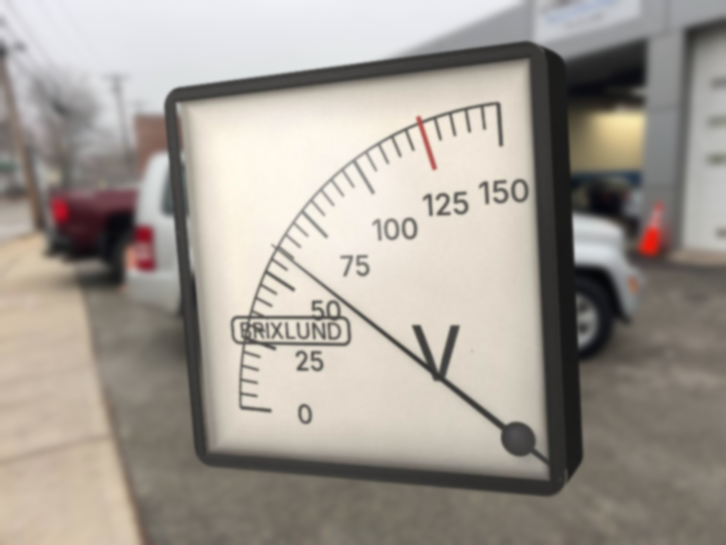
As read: 60V
